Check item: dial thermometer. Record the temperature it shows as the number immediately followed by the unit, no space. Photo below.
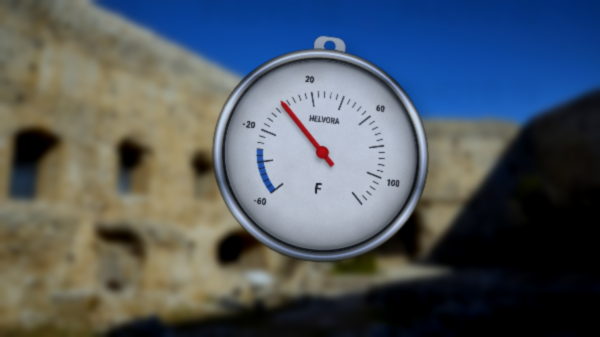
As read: 0°F
